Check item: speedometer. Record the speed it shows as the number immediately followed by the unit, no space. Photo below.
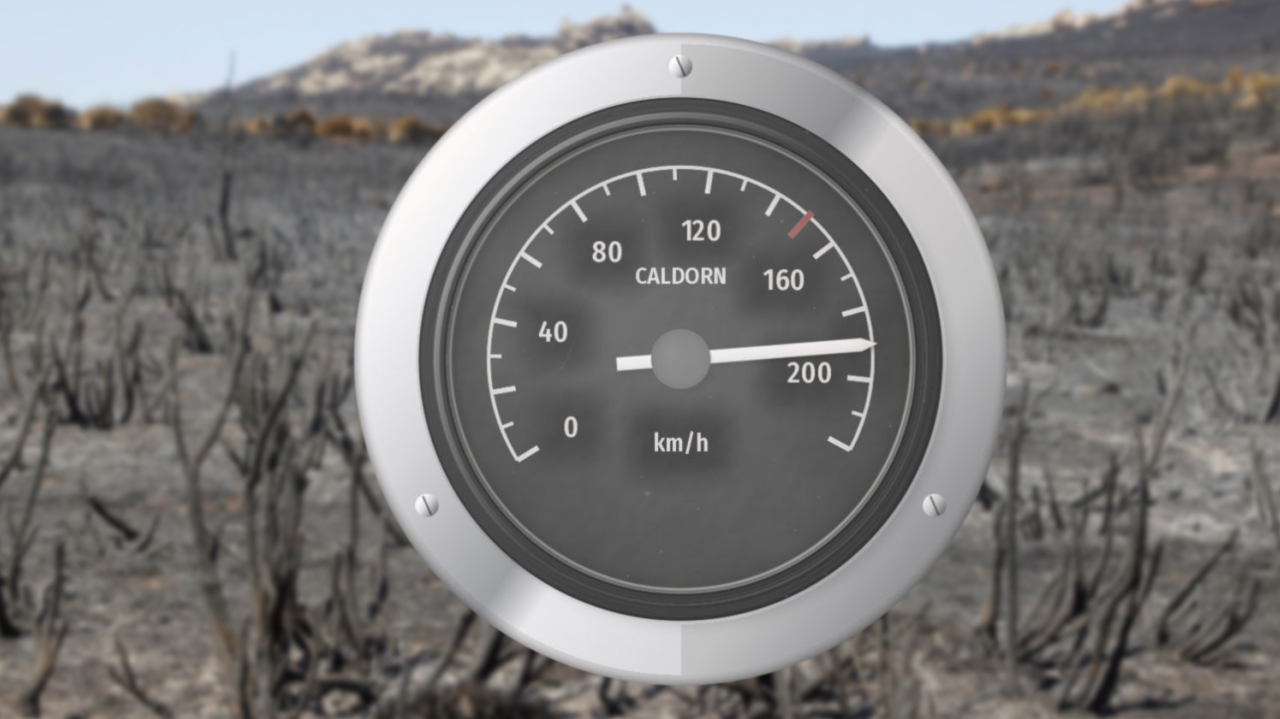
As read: 190km/h
